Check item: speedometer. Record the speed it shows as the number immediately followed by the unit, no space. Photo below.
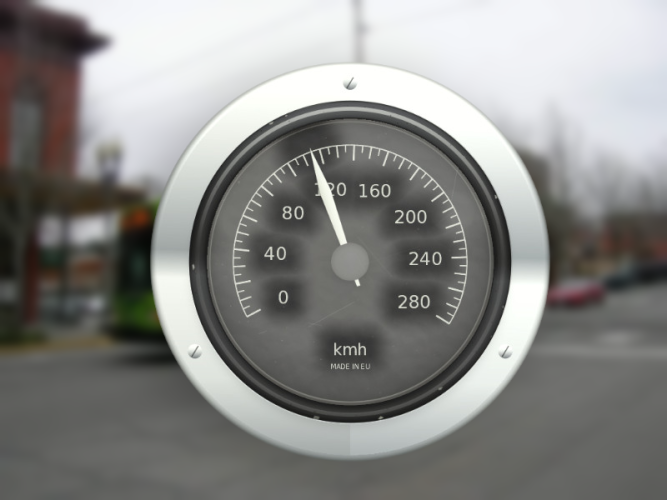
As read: 115km/h
